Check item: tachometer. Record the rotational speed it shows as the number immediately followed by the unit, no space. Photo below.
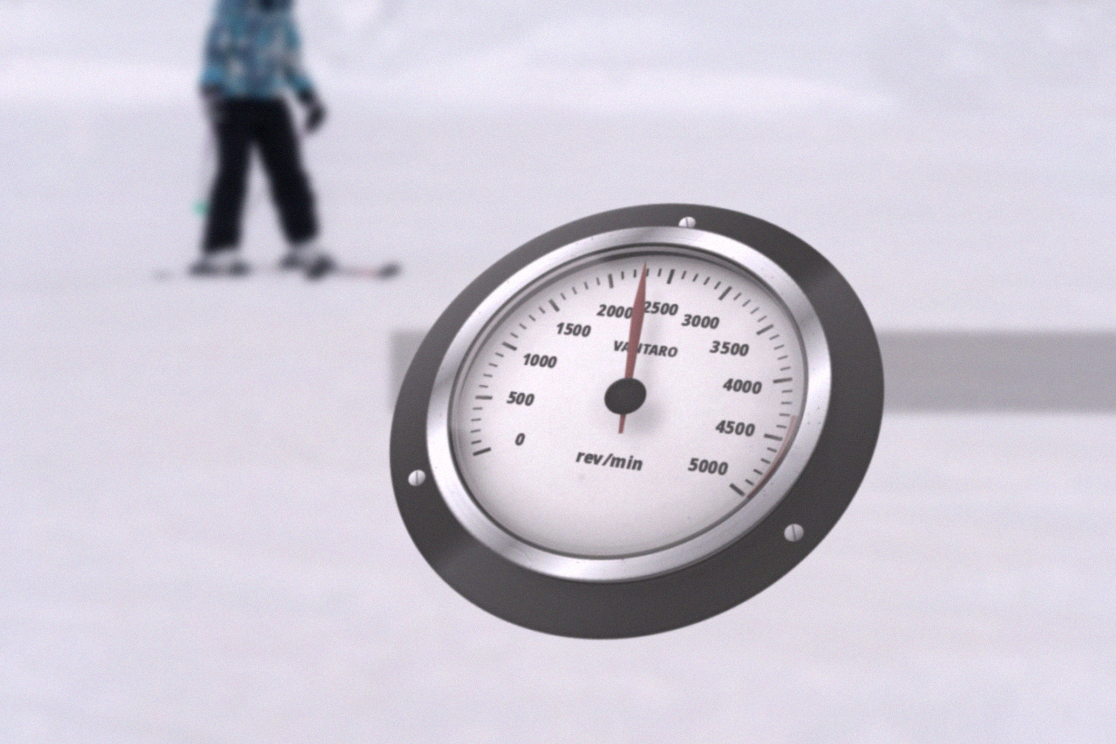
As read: 2300rpm
